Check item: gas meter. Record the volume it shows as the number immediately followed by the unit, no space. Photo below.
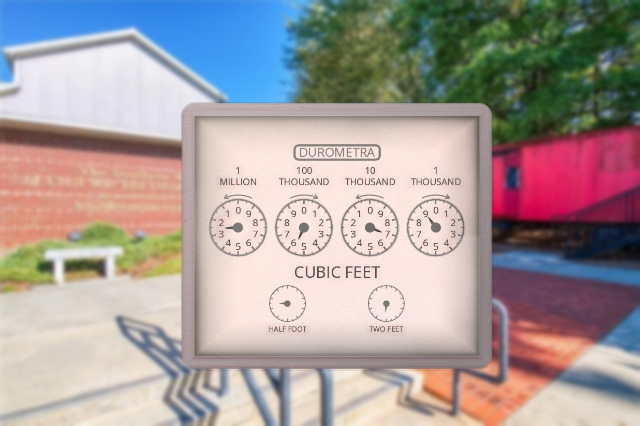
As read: 256900ft³
